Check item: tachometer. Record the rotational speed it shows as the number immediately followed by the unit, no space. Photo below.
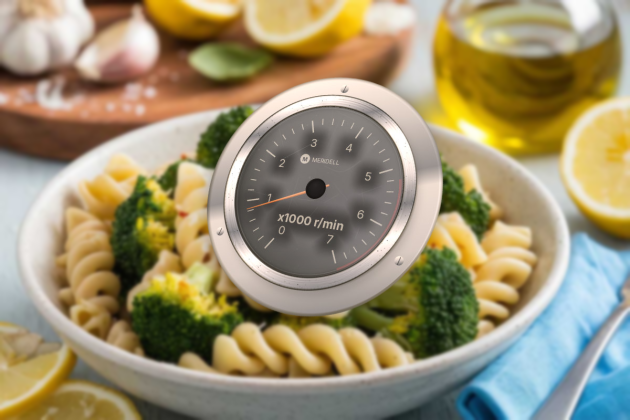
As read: 800rpm
